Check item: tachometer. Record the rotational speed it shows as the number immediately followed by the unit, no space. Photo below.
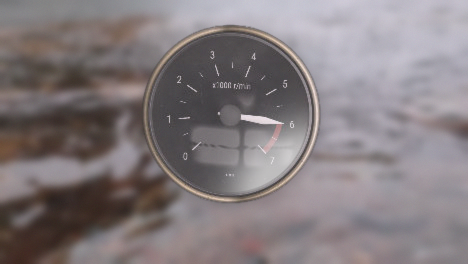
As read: 6000rpm
